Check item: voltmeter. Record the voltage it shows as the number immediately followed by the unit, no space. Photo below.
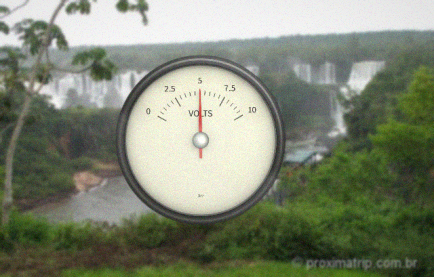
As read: 5V
